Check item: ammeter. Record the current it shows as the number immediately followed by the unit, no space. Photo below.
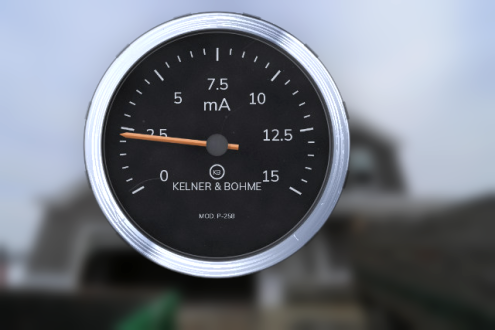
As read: 2.25mA
